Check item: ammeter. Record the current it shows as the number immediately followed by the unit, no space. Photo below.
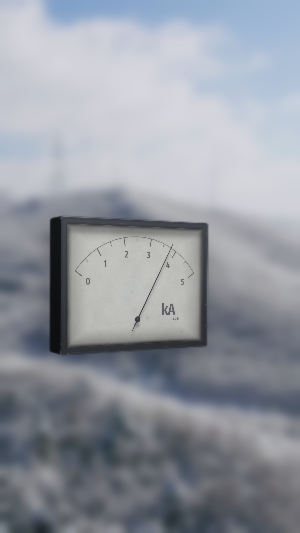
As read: 3.75kA
